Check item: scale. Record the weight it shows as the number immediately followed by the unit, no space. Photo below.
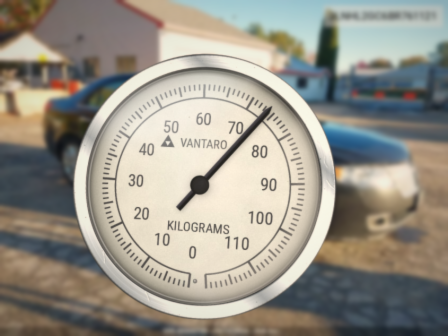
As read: 74kg
